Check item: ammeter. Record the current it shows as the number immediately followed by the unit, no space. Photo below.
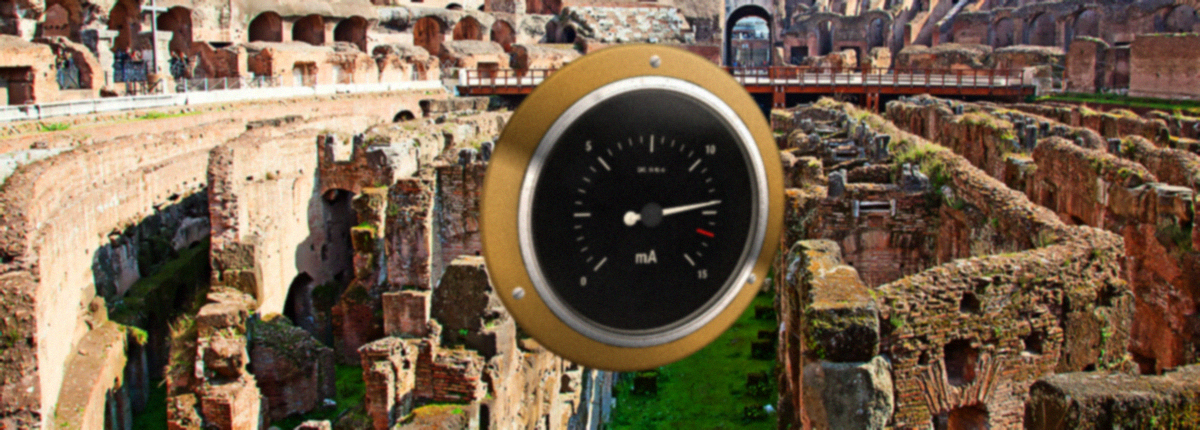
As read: 12mA
